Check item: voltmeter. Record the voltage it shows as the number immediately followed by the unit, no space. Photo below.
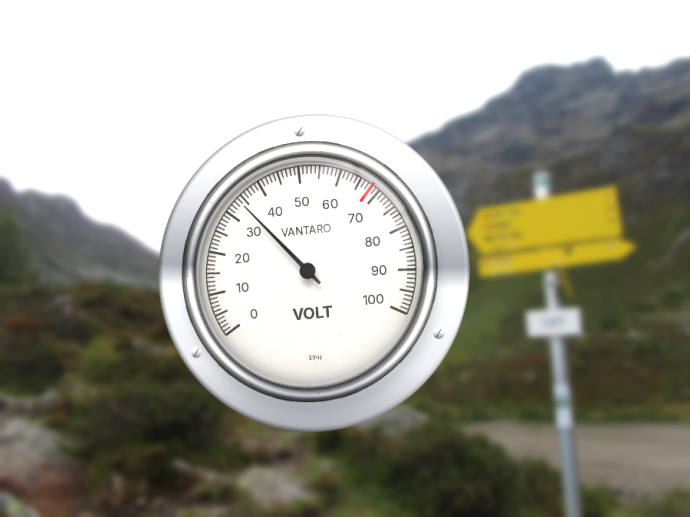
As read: 34V
